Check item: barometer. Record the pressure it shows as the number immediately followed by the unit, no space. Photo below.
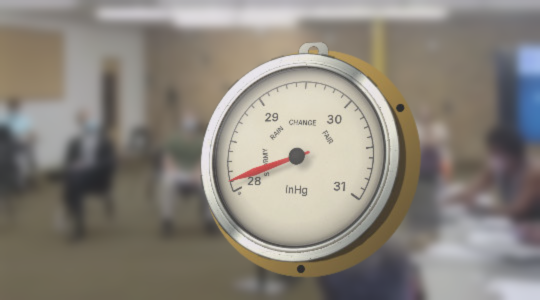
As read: 28.1inHg
